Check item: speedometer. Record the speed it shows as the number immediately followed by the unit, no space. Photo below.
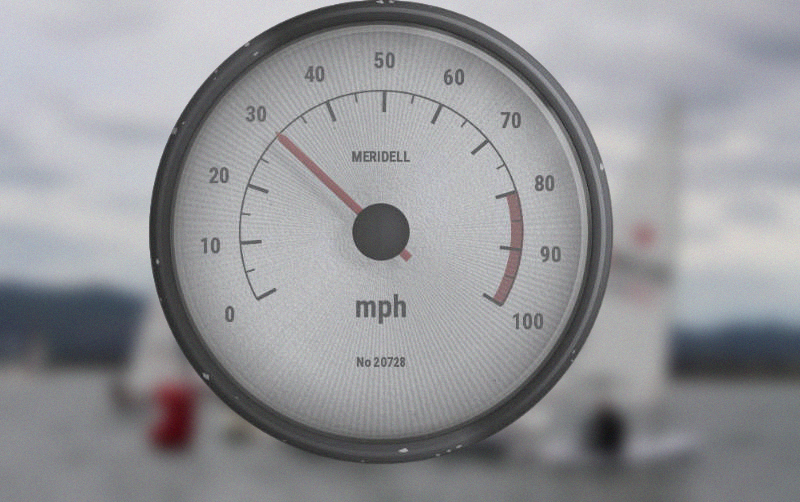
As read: 30mph
